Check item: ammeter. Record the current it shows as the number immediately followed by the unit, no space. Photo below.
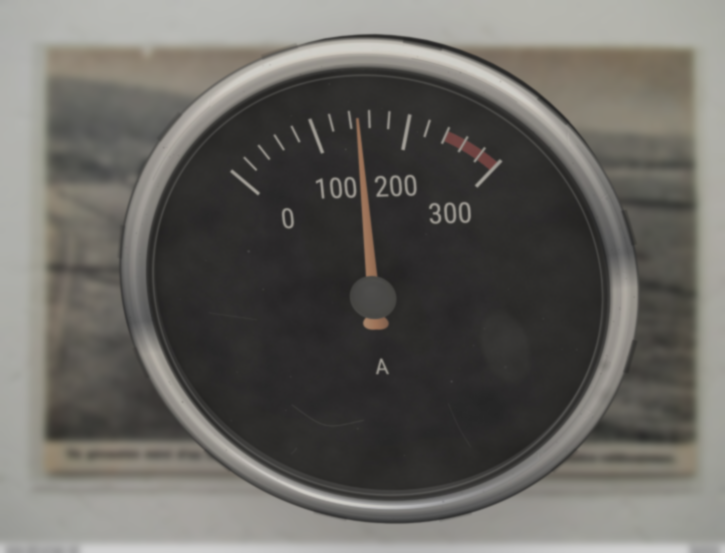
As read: 150A
